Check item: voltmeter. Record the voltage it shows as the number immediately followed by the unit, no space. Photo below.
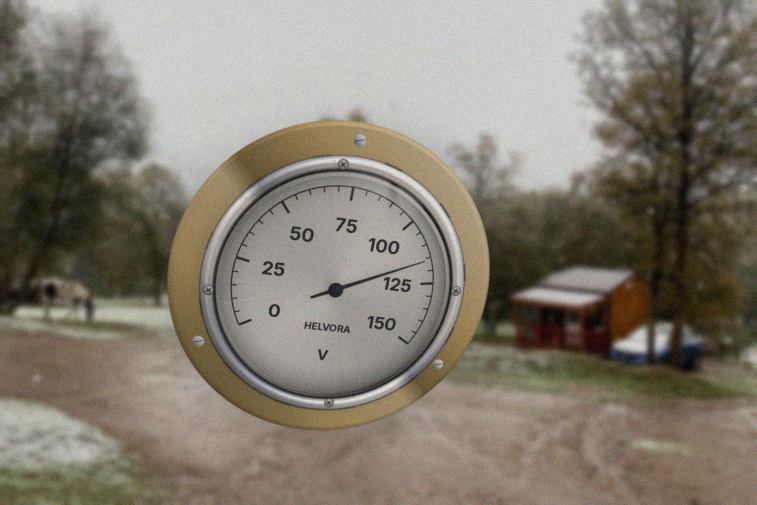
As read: 115V
